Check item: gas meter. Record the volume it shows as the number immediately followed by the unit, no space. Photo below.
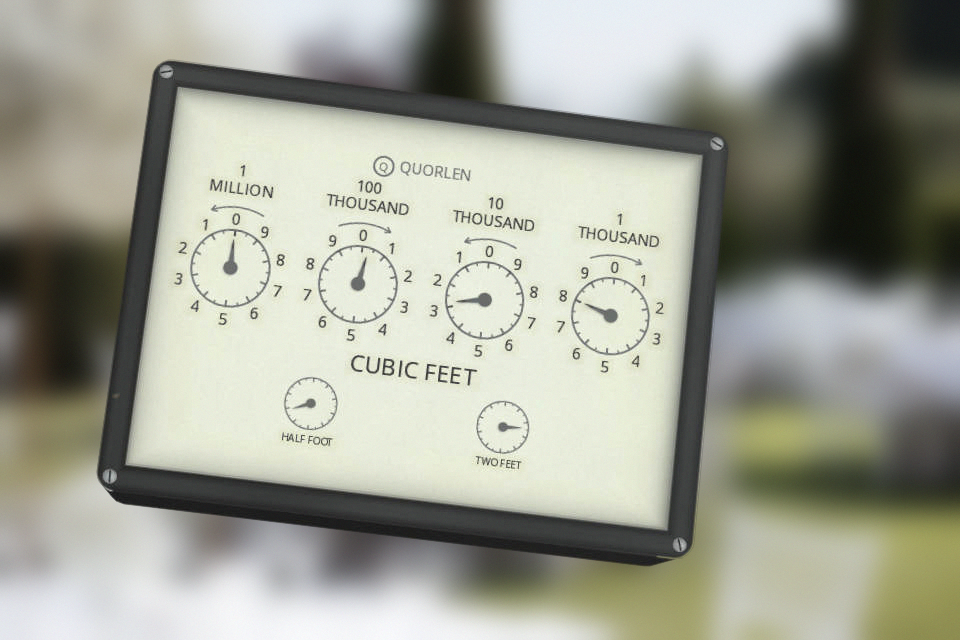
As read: 2800ft³
